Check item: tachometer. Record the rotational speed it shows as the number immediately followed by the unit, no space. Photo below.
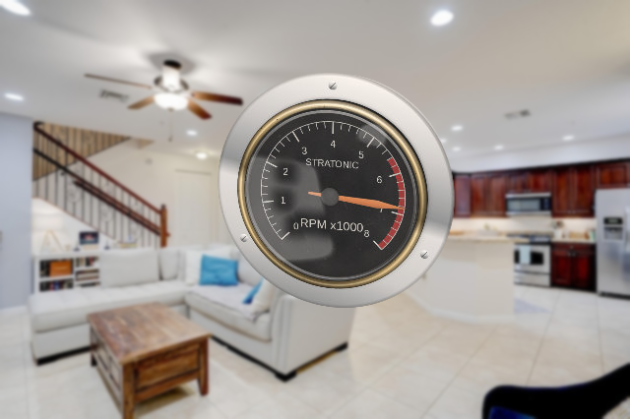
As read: 6800rpm
